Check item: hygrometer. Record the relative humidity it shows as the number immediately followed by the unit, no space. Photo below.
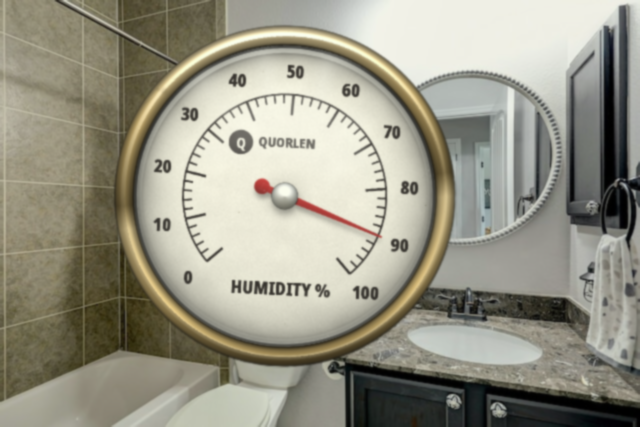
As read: 90%
